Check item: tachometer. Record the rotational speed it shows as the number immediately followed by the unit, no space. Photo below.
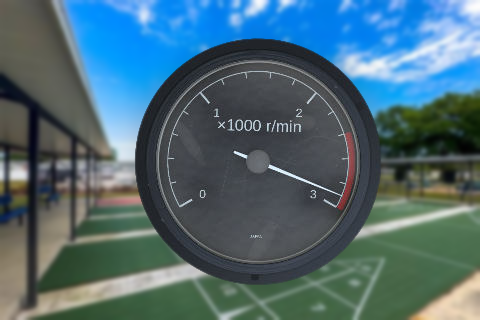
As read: 2900rpm
